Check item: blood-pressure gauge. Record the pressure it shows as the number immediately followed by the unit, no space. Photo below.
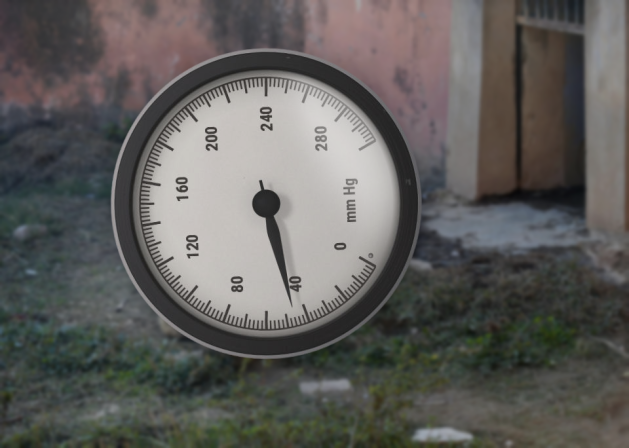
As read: 46mmHg
